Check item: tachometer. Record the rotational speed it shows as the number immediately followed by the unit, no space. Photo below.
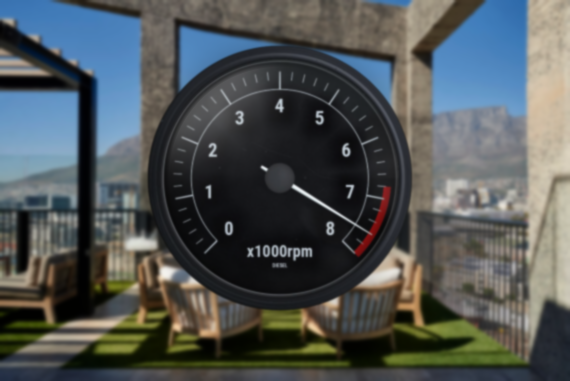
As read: 7600rpm
